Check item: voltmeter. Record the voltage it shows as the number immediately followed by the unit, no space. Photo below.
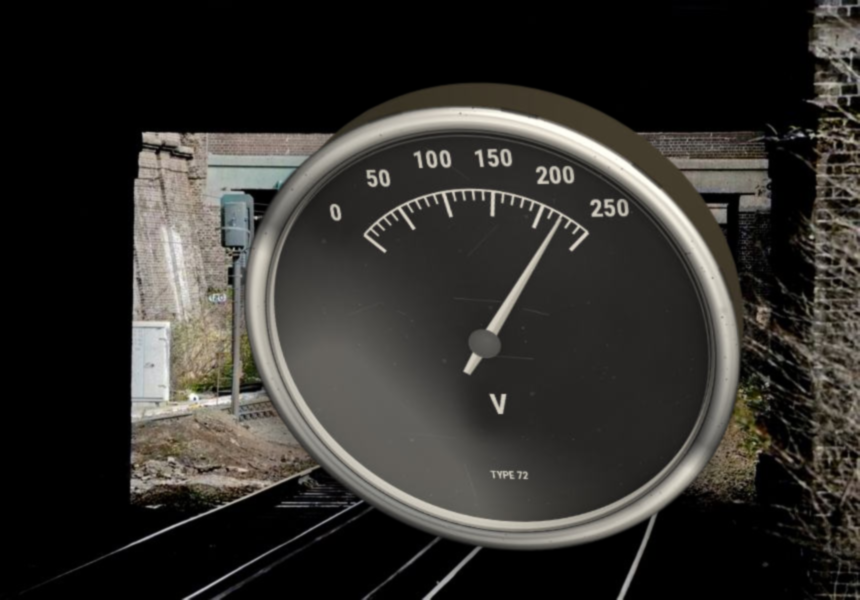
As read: 220V
